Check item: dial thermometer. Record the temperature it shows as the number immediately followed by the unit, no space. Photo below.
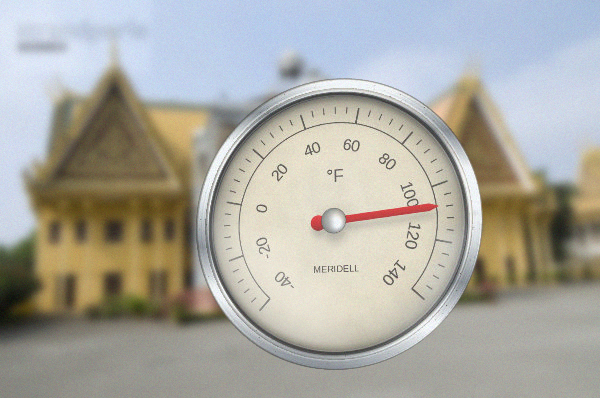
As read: 108°F
